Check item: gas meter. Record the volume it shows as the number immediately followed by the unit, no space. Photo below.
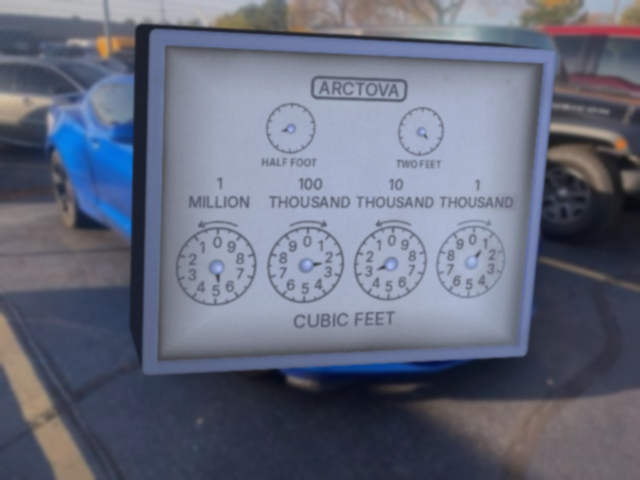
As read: 523100ft³
